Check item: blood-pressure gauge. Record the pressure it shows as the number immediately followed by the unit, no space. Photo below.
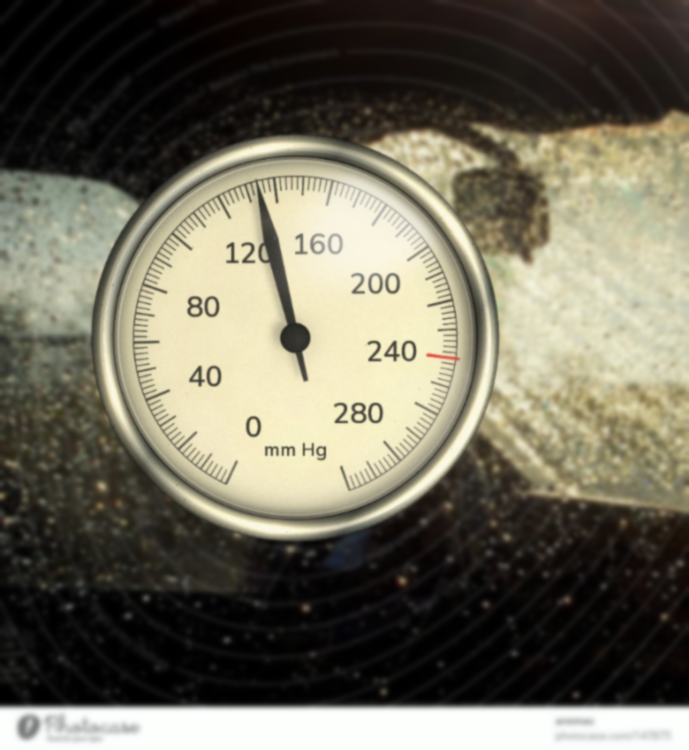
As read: 134mmHg
